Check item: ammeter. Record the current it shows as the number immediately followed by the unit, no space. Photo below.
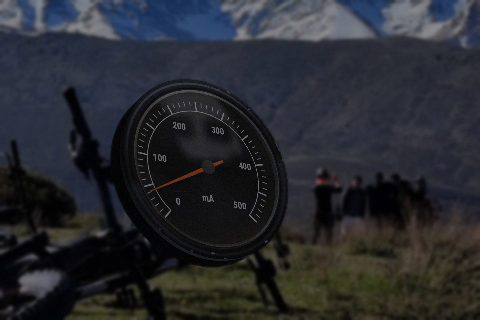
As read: 40mA
